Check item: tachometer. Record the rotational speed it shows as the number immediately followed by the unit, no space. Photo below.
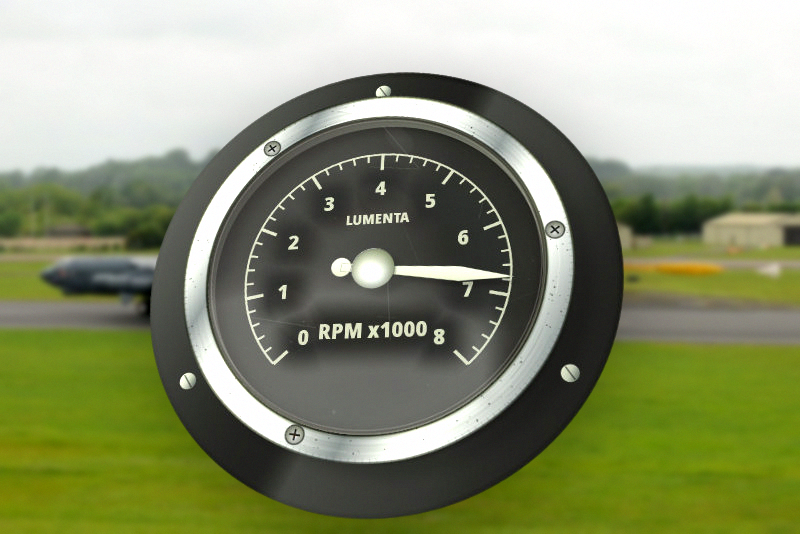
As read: 6800rpm
